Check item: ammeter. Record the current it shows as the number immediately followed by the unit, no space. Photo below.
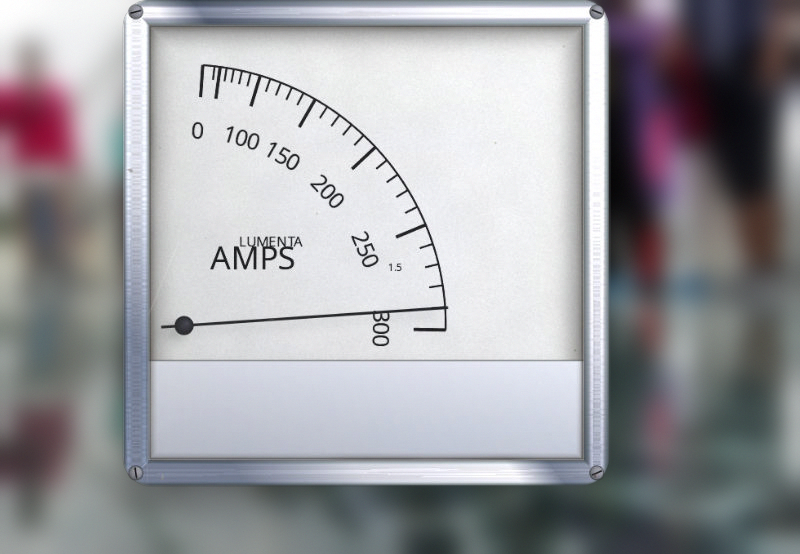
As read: 290A
